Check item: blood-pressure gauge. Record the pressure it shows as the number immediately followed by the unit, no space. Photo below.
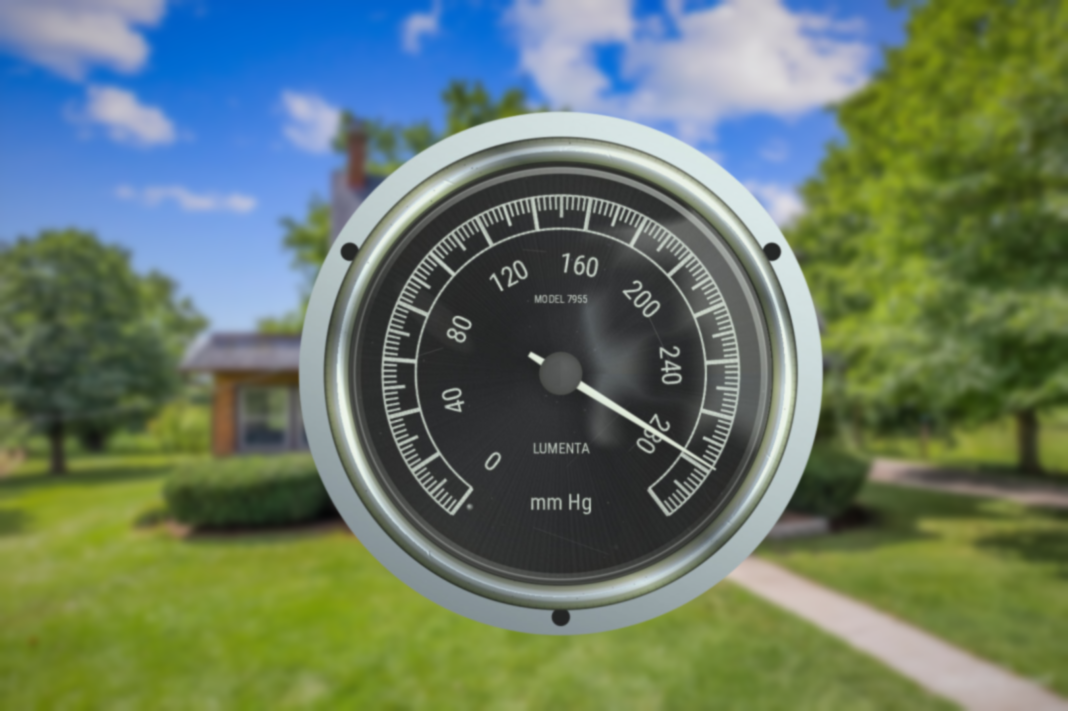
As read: 278mmHg
